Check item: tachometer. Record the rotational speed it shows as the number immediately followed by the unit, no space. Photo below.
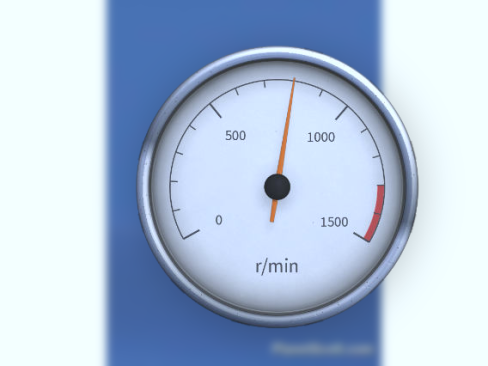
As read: 800rpm
